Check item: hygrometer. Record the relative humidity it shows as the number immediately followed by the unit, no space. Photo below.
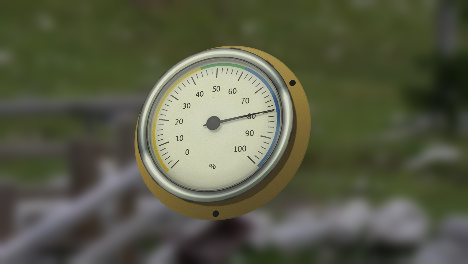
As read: 80%
